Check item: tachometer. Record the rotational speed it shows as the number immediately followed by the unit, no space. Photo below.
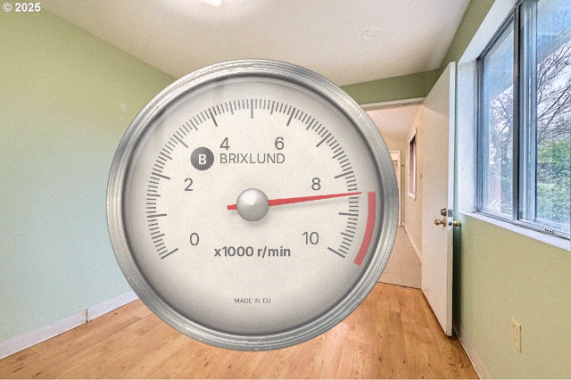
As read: 8500rpm
